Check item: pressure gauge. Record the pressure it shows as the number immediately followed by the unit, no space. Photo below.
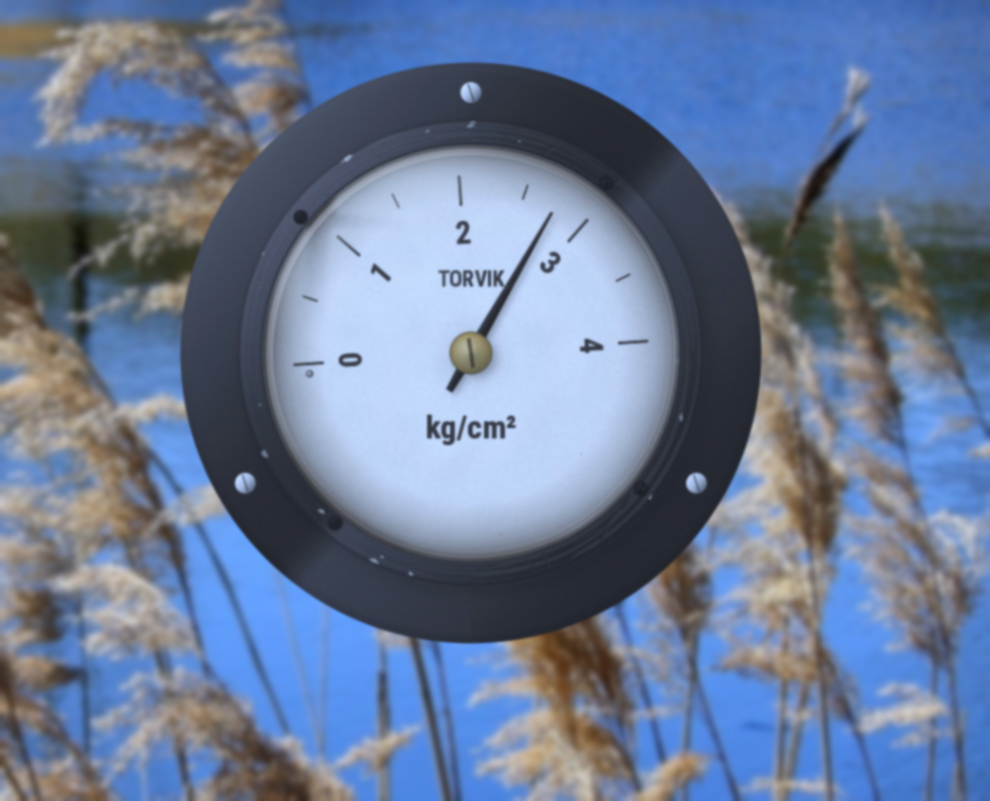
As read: 2.75kg/cm²
